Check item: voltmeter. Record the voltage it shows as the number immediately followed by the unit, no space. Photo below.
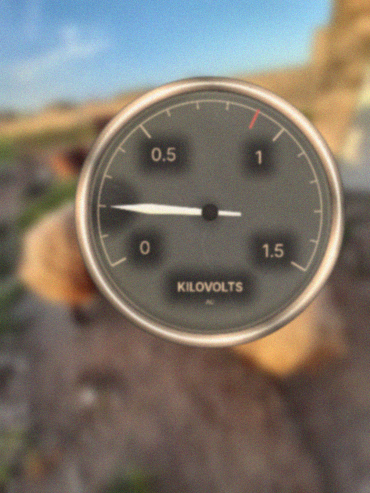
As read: 0.2kV
